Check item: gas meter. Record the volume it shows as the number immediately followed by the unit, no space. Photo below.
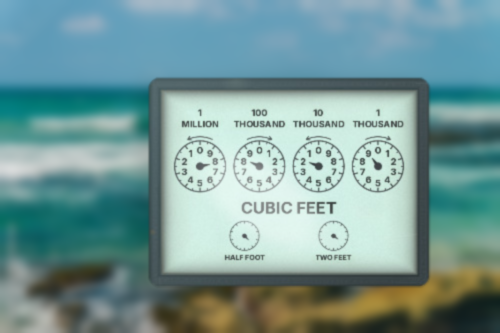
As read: 781900ft³
